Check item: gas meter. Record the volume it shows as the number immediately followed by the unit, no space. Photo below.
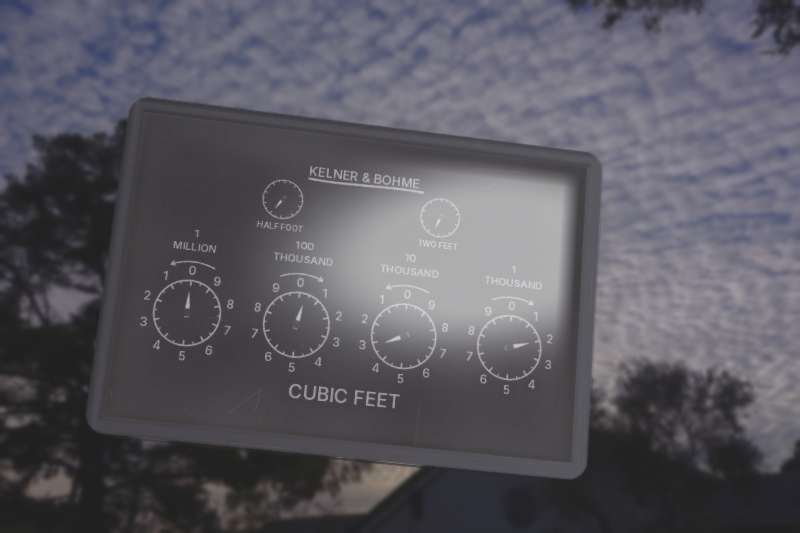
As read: 3200ft³
